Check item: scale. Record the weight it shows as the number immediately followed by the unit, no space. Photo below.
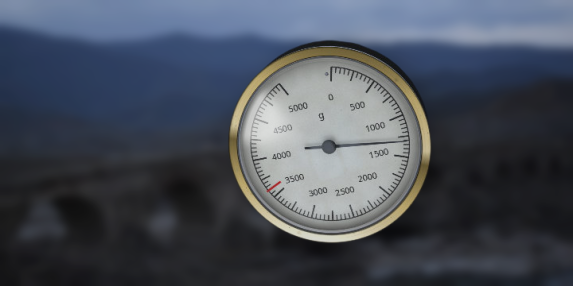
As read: 1300g
